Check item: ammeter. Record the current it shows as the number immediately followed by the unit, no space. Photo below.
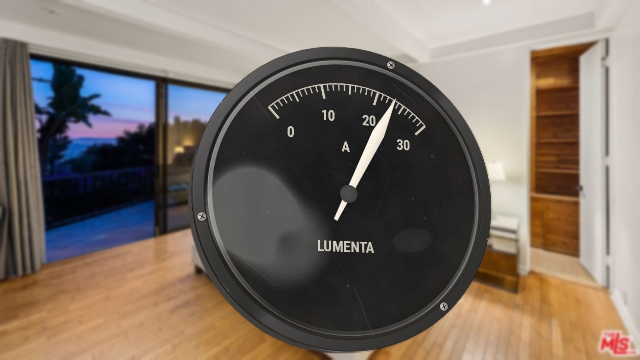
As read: 23A
